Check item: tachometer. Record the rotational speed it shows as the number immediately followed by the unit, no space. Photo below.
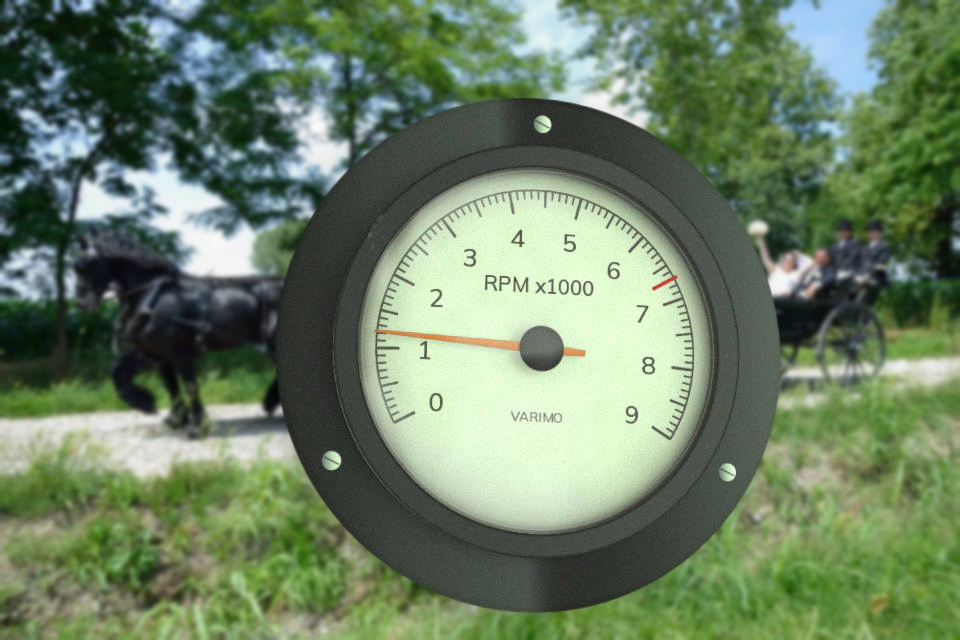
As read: 1200rpm
